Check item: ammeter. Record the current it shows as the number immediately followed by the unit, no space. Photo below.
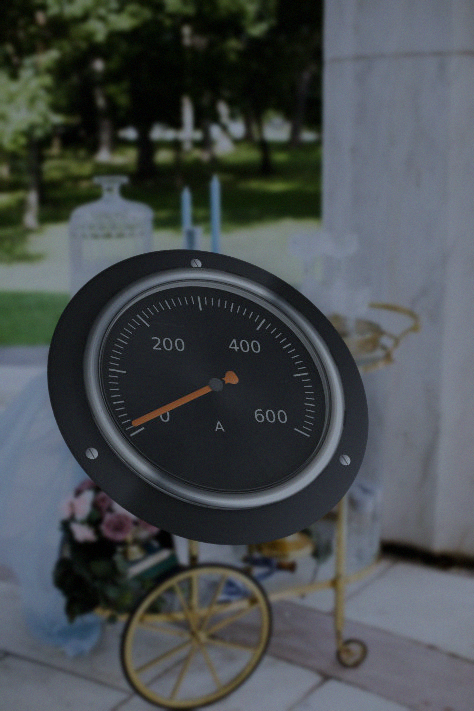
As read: 10A
